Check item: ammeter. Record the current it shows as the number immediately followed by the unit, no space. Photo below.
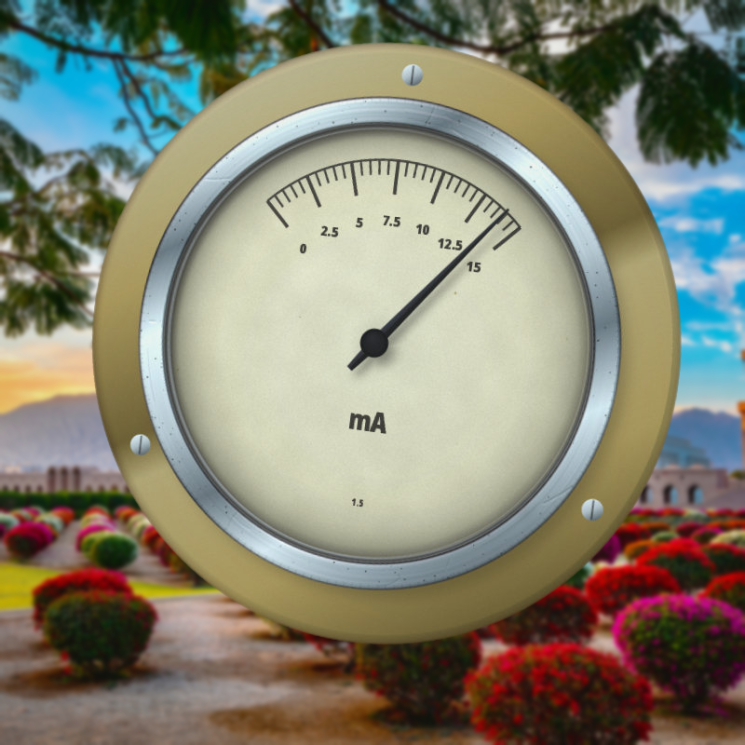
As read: 14mA
